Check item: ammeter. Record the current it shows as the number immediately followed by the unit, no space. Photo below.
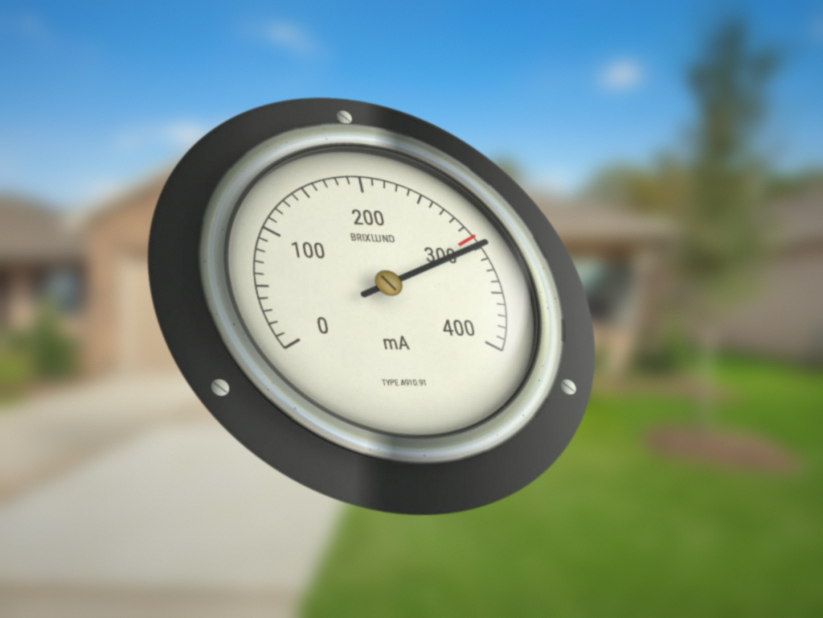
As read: 310mA
